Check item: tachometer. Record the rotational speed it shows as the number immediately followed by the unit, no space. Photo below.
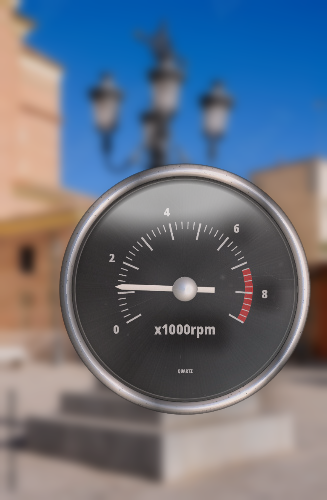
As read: 1200rpm
